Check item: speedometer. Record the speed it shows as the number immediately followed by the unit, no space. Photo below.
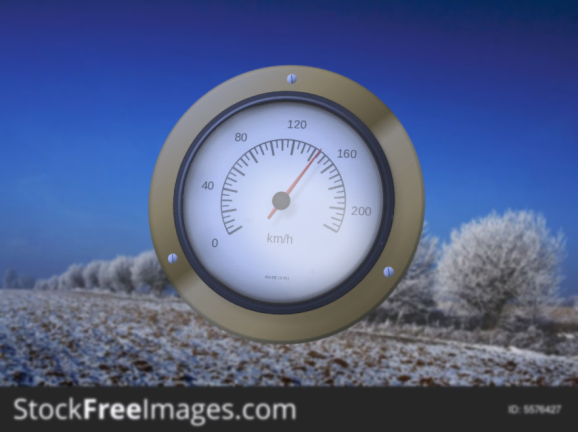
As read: 145km/h
